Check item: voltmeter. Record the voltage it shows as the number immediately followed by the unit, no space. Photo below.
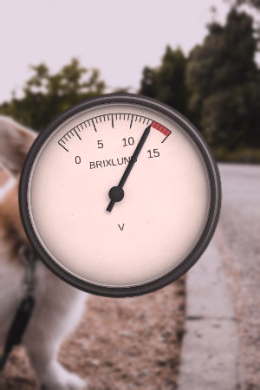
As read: 12.5V
